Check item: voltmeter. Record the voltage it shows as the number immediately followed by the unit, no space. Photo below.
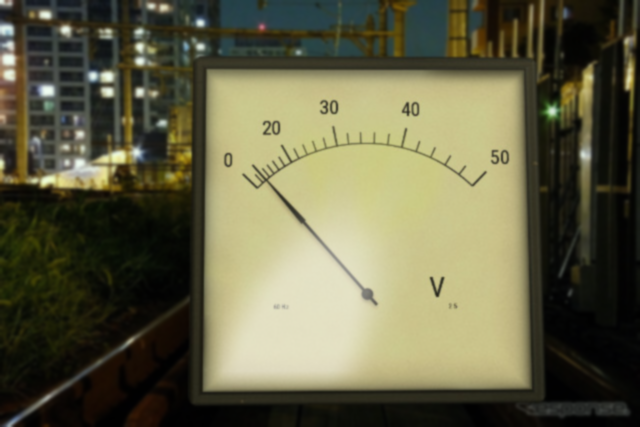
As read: 10V
